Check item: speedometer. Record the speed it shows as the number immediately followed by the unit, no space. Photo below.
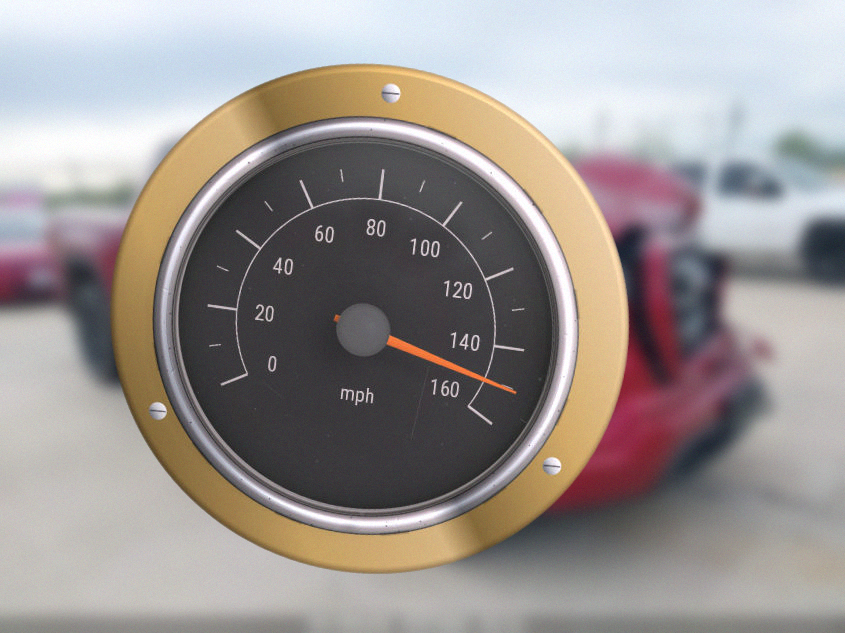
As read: 150mph
